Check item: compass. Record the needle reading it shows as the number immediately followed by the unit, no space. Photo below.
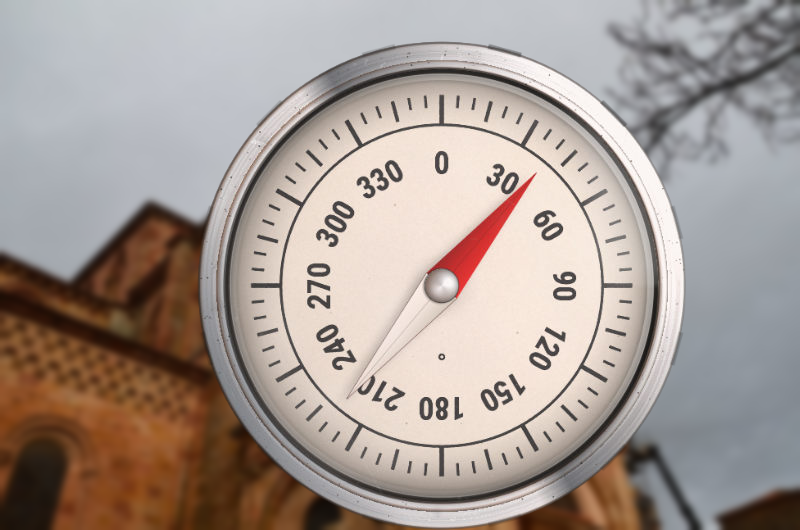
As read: 40°
